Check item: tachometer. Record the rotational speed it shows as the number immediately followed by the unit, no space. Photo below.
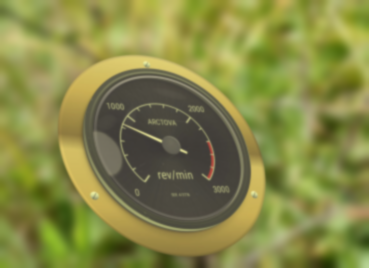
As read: 800rpm
